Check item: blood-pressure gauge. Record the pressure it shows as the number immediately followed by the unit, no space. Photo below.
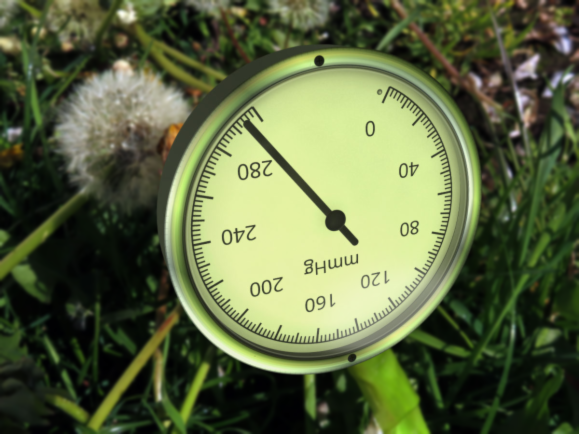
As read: 294mmHg
